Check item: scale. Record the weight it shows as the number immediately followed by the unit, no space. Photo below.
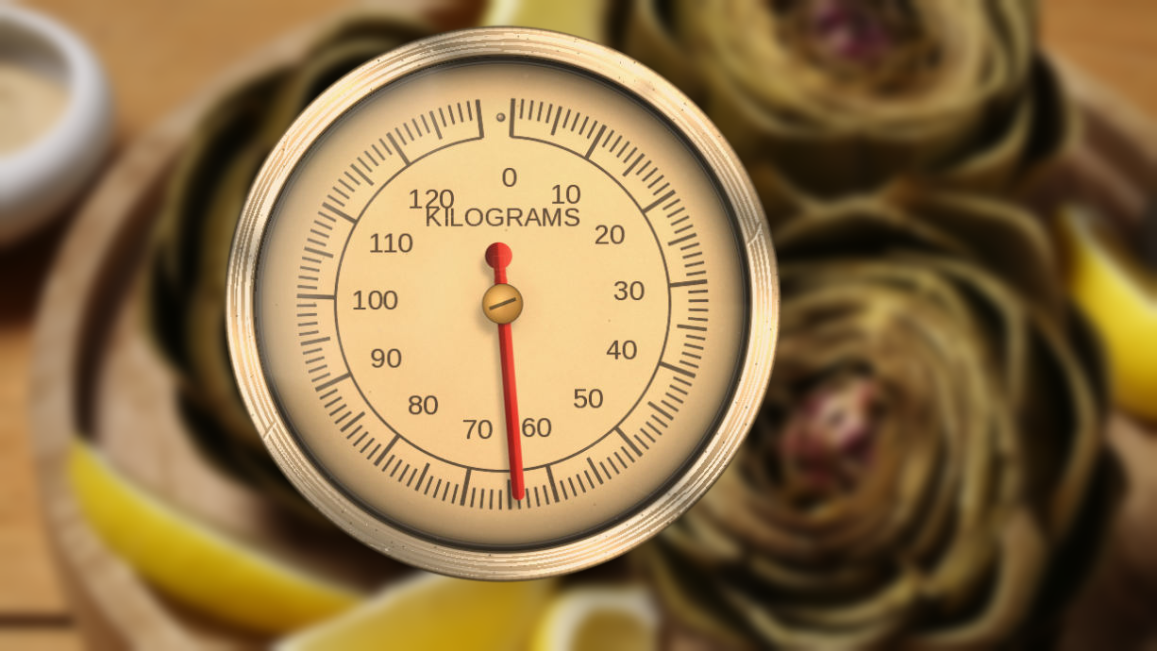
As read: 64kg
